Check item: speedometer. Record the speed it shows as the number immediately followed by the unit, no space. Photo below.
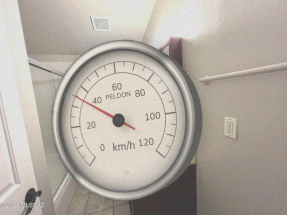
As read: 35km/h
